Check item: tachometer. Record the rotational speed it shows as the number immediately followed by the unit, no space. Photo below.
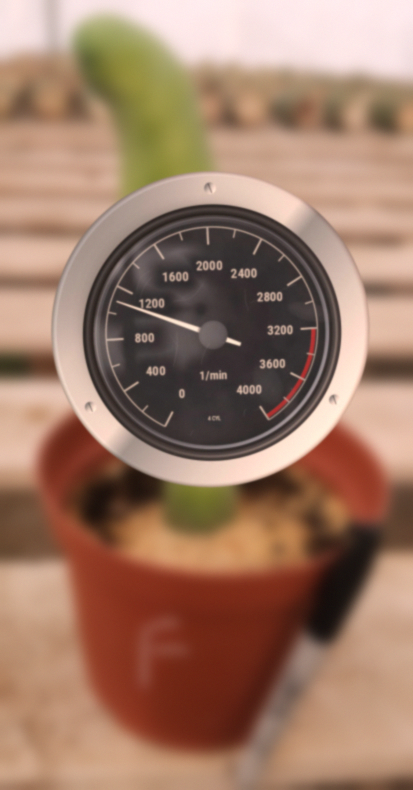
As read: 1100rpm
